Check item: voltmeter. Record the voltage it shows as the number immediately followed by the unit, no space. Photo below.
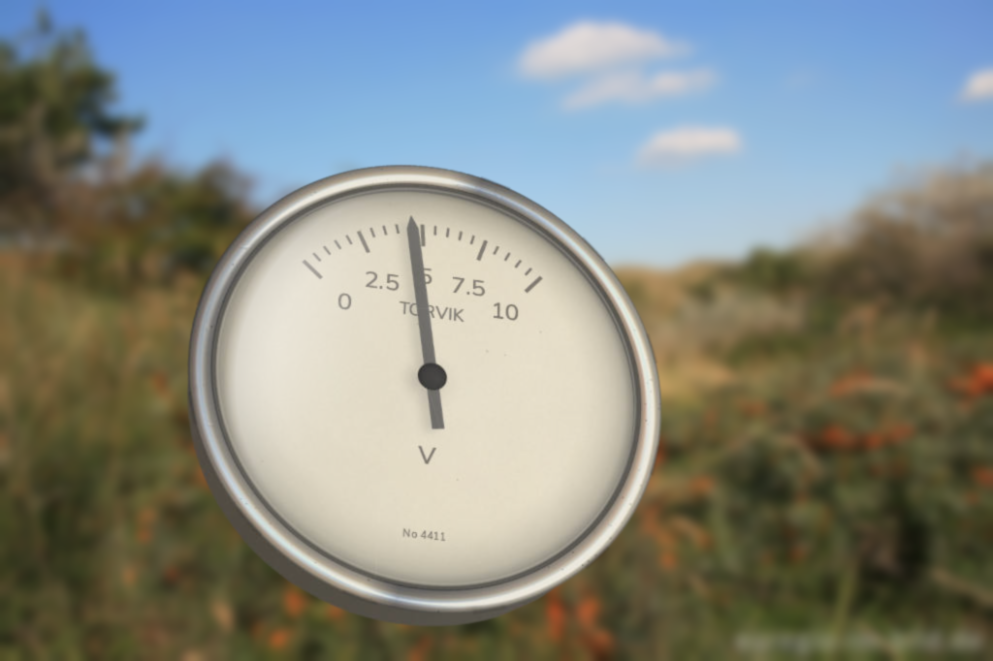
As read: 4.5V
